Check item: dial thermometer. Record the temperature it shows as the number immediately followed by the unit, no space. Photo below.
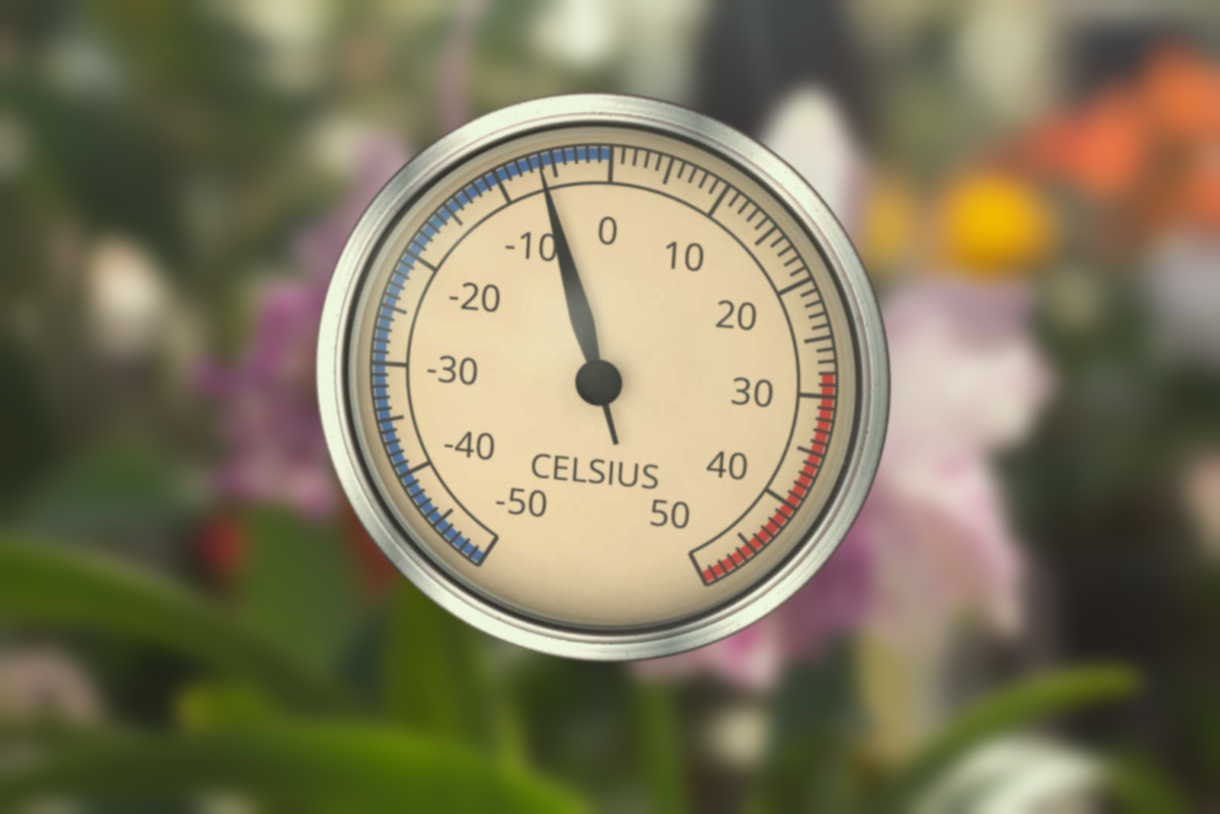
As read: -6°C
